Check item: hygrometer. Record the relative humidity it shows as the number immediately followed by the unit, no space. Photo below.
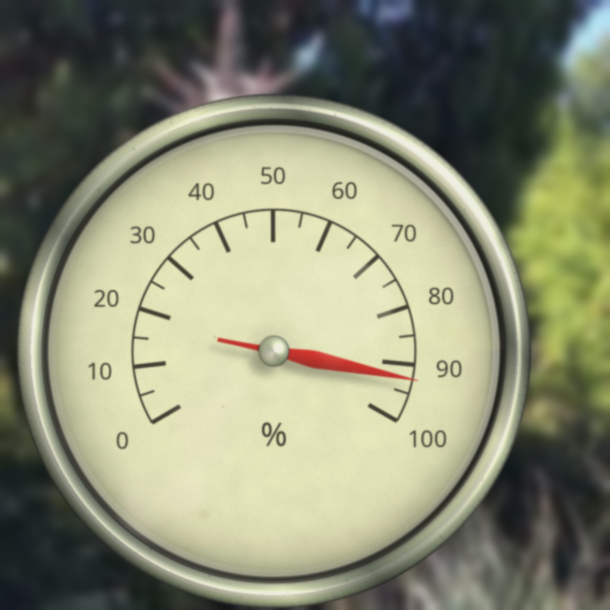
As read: 92.5%
